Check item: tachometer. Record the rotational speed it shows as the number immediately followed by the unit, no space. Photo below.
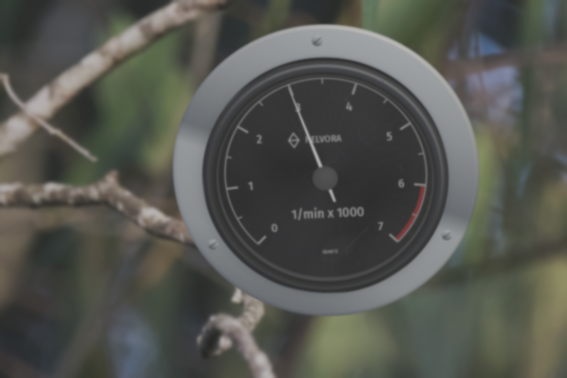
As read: 3000rpm
